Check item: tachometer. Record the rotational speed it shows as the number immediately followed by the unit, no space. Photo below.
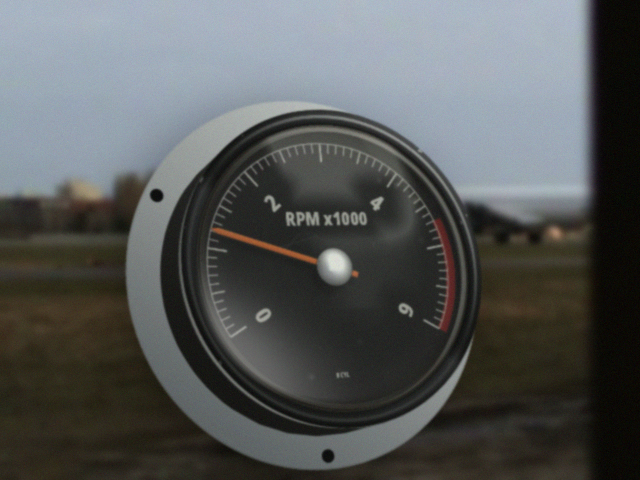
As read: 1200rpm
